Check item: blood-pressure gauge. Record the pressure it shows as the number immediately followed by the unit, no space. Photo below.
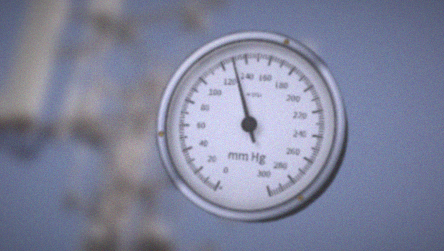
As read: 130mmHg
